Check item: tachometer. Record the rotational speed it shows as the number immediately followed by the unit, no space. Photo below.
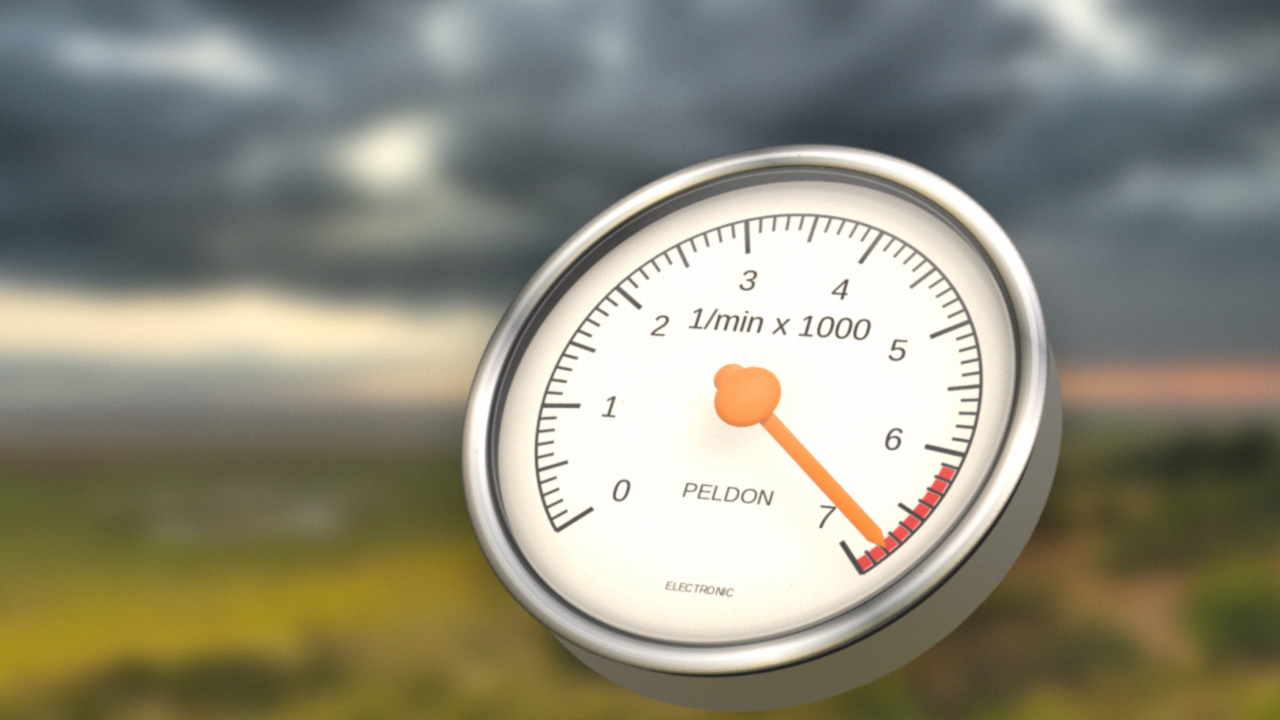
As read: 6800rpm
